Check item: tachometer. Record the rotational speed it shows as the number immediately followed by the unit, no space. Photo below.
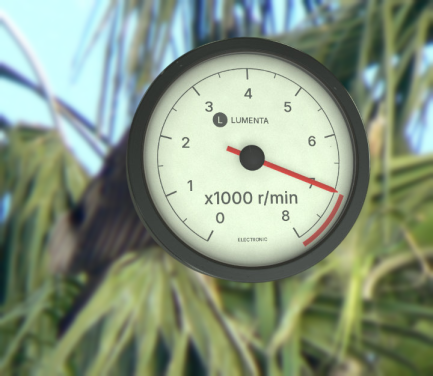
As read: 7000rpm
